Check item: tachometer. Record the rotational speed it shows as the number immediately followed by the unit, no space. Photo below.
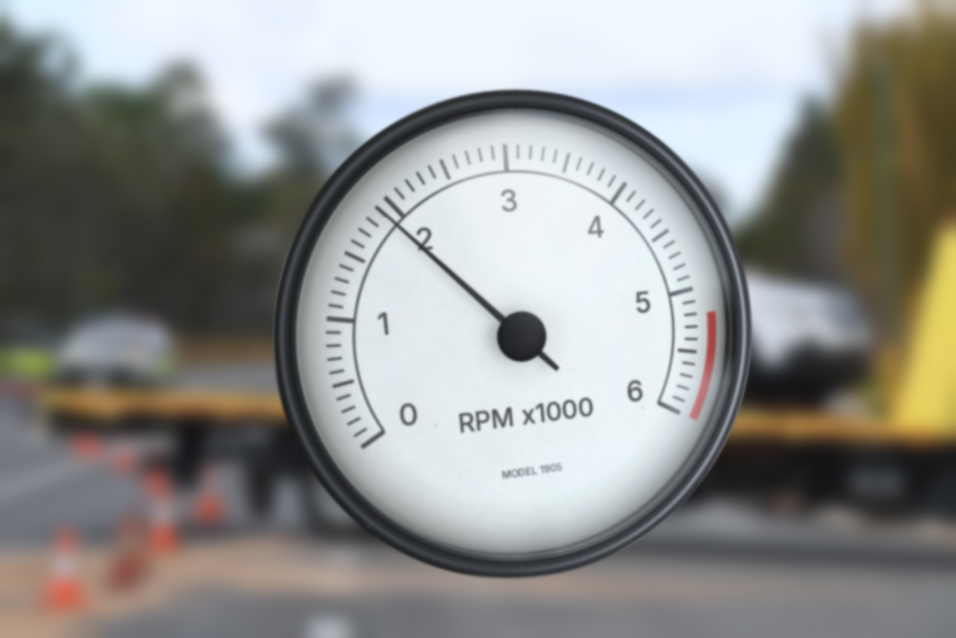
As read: 1900rpm
